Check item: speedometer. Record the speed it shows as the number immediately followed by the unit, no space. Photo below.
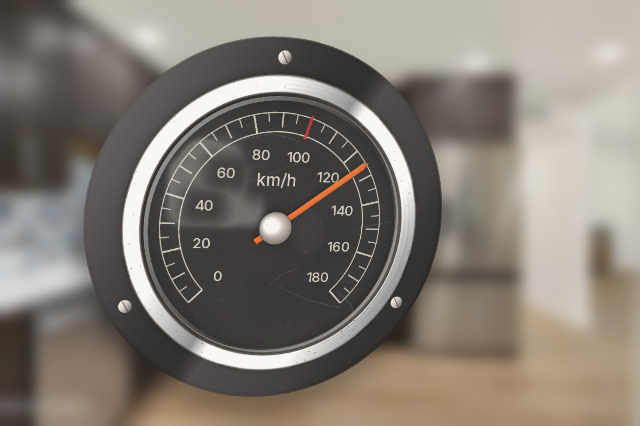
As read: 125km/h
